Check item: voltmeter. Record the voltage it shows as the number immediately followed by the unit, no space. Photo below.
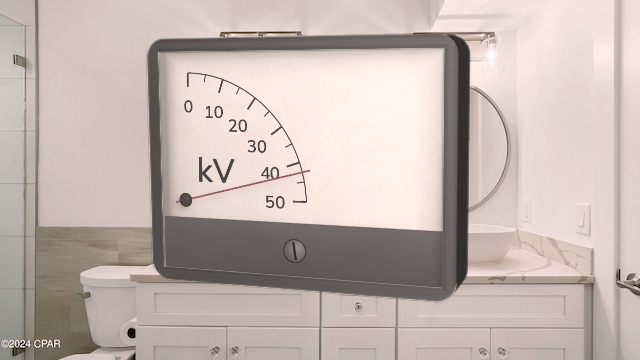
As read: 42.5kV
